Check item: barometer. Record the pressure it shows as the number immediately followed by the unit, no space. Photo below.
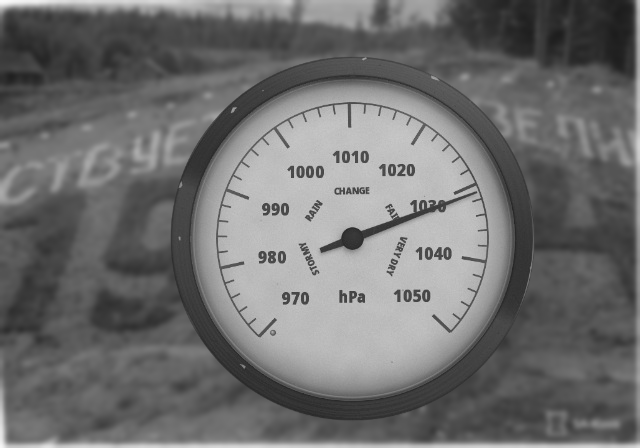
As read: 1031hPa
